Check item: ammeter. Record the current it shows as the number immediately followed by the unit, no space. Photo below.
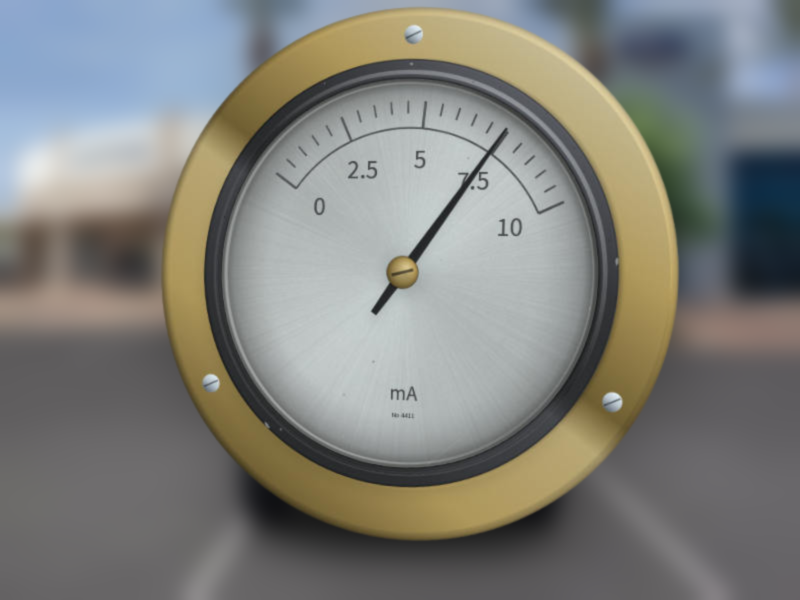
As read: 7.5mA
